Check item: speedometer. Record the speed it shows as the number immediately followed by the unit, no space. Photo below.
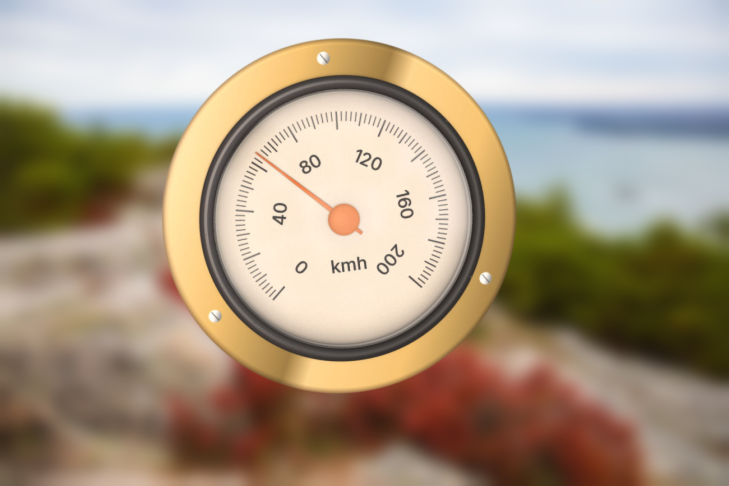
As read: 64km/h
